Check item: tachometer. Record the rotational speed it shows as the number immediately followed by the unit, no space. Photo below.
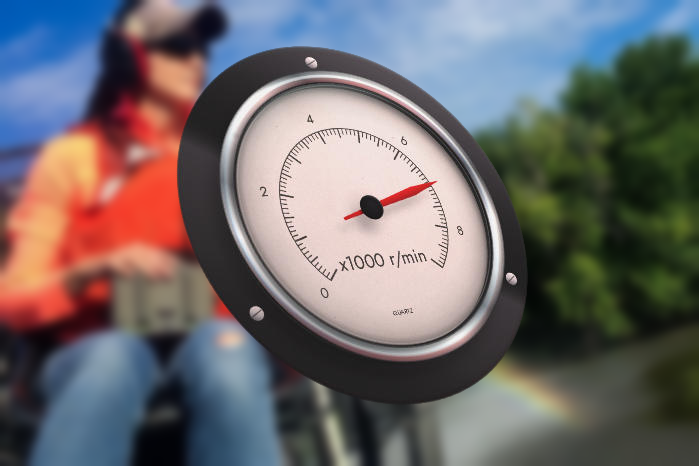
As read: 7000rpm
